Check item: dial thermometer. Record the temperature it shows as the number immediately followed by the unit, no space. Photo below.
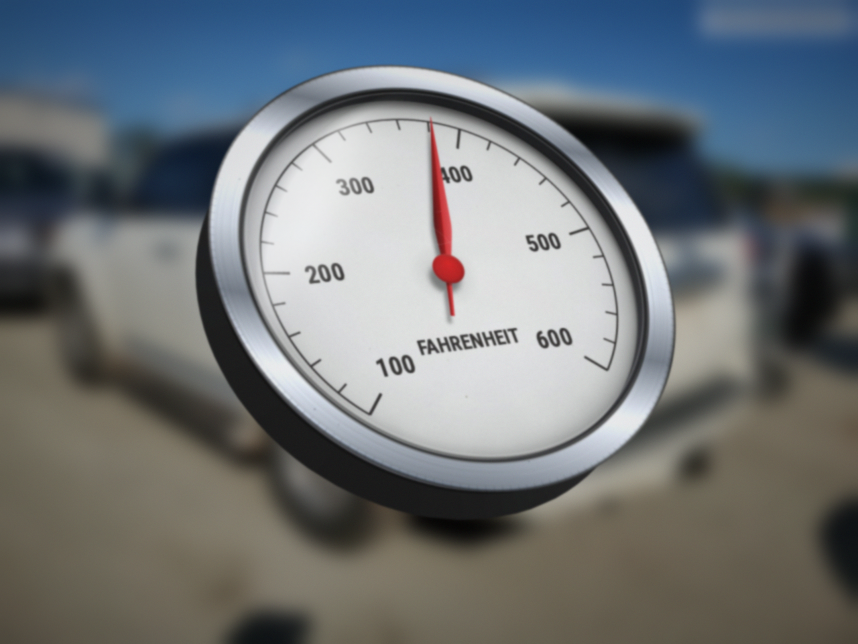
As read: 380°F
